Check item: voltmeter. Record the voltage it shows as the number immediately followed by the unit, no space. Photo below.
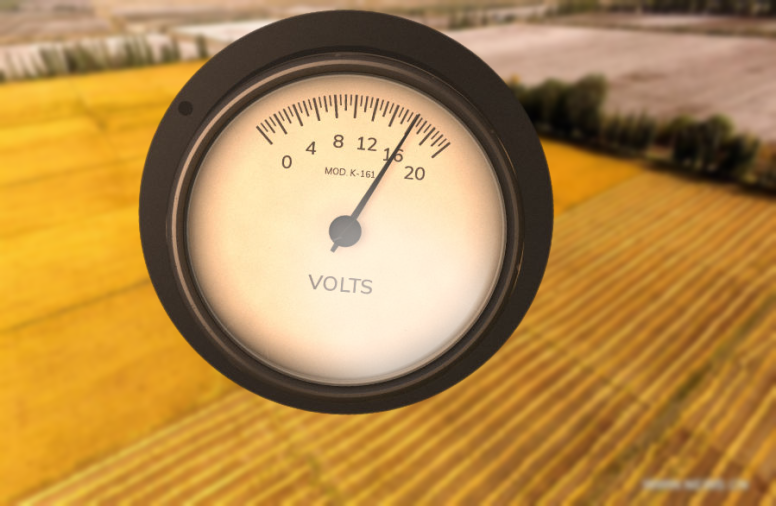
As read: 16V
